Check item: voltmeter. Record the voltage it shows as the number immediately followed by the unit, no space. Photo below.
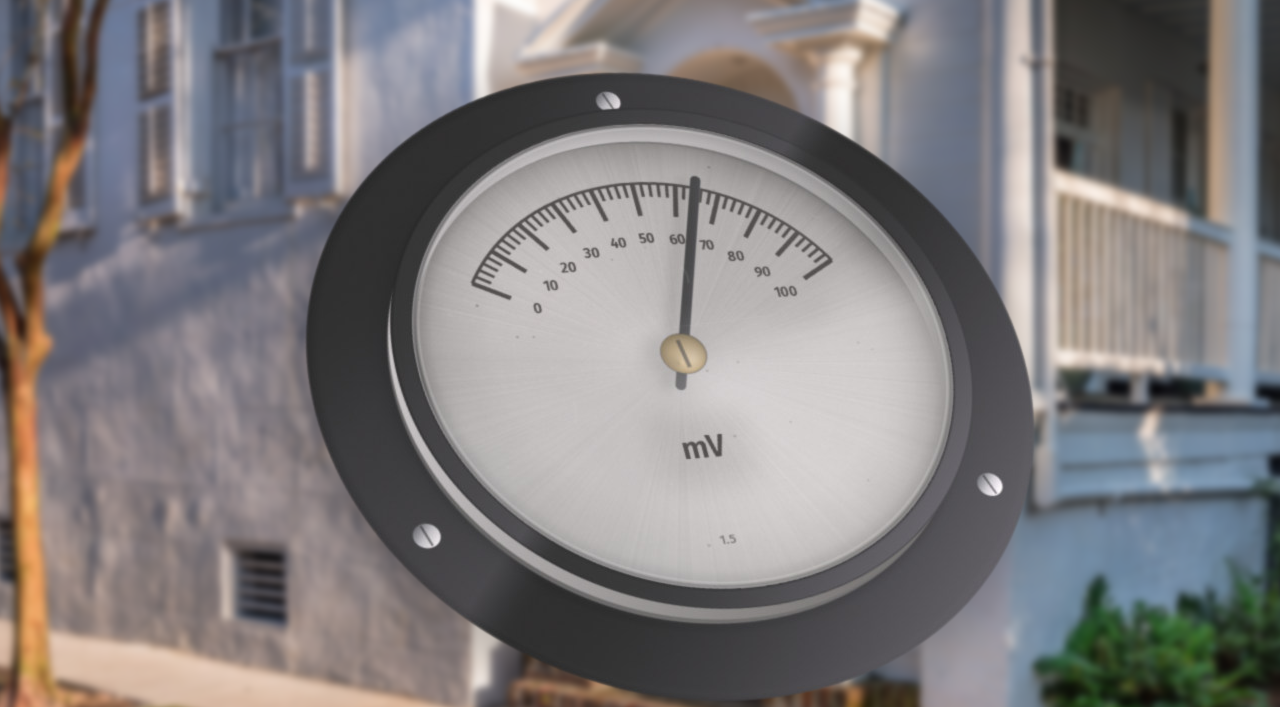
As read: 64mV
